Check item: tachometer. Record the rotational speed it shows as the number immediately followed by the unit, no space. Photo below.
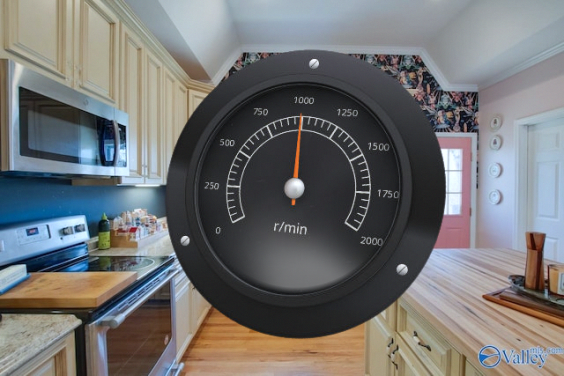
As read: 1000rpm
